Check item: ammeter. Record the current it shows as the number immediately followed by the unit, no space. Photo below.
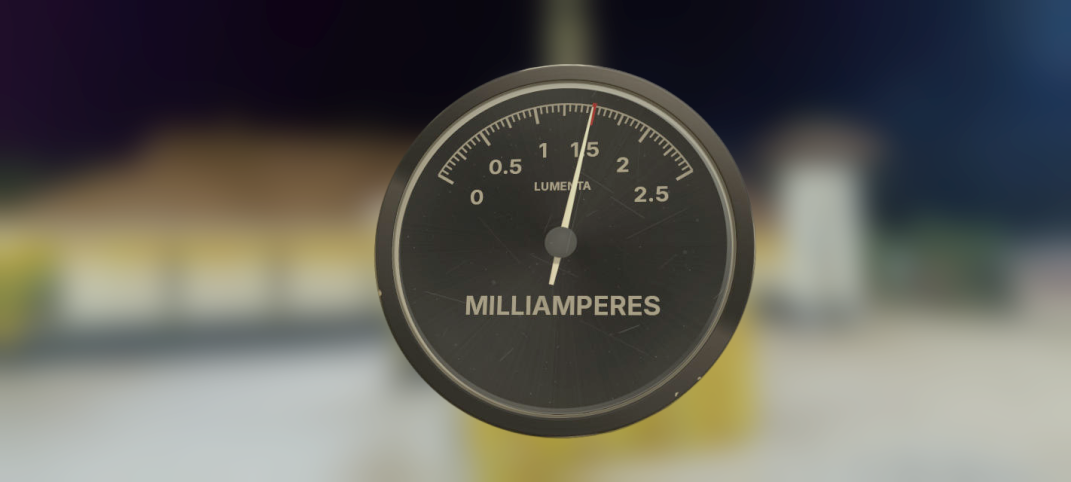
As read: 1.5mA
